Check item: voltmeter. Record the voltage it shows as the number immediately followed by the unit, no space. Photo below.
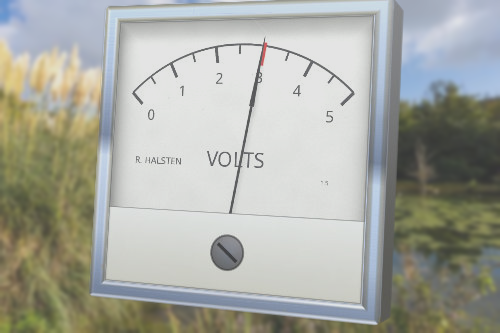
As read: 3V
